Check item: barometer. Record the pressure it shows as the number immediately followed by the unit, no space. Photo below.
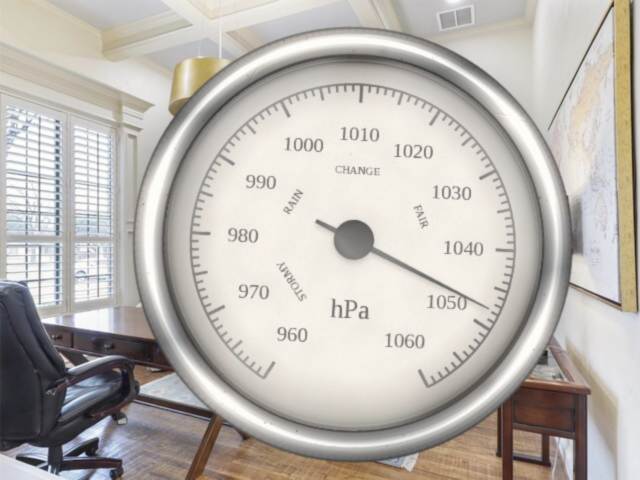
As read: 1048hPa
